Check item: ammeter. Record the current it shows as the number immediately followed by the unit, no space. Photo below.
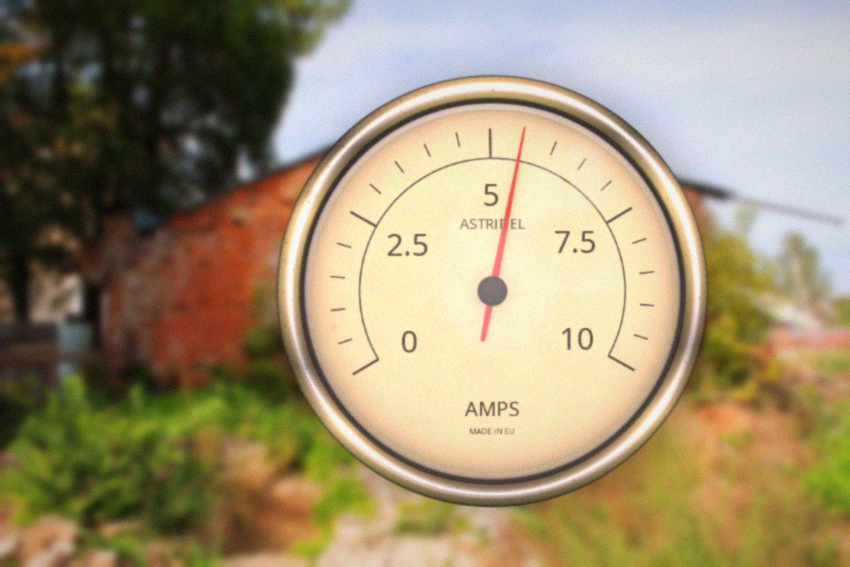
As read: 5.5A
